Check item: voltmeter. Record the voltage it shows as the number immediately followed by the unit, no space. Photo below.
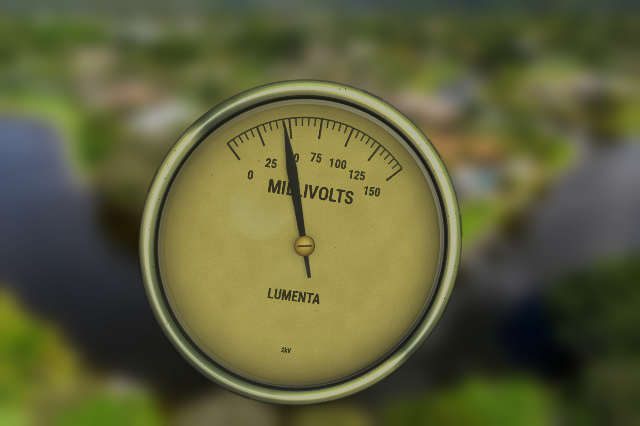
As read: 45mV
